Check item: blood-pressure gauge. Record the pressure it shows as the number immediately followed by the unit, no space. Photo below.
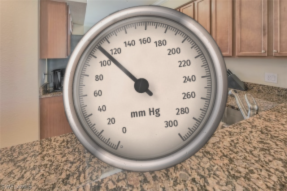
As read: 110mmHg
